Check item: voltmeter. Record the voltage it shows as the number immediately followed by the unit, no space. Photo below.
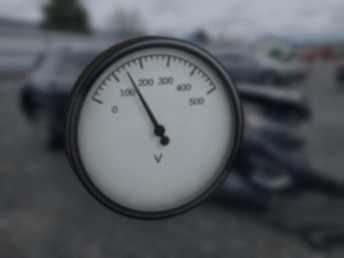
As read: 140V
